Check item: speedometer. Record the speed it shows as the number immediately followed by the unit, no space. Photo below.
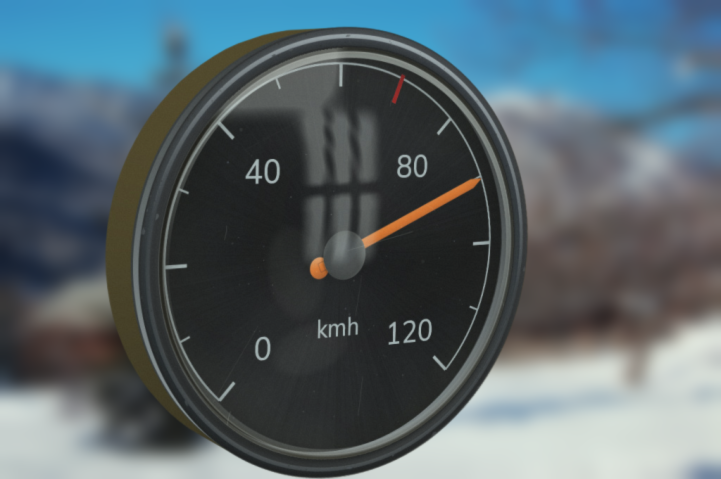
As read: 90km/h
